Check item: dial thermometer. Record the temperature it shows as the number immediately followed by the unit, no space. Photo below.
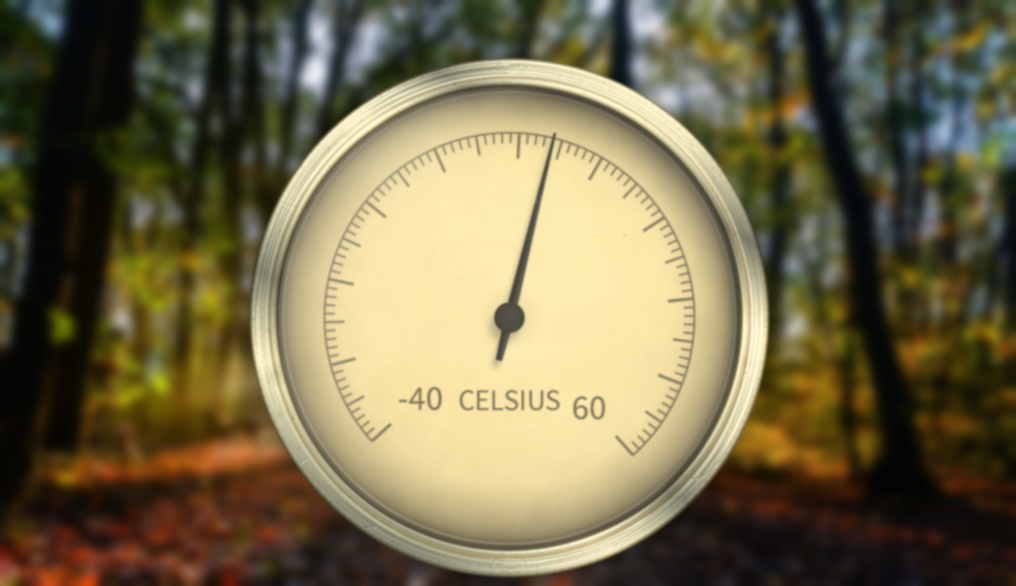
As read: 14°C
